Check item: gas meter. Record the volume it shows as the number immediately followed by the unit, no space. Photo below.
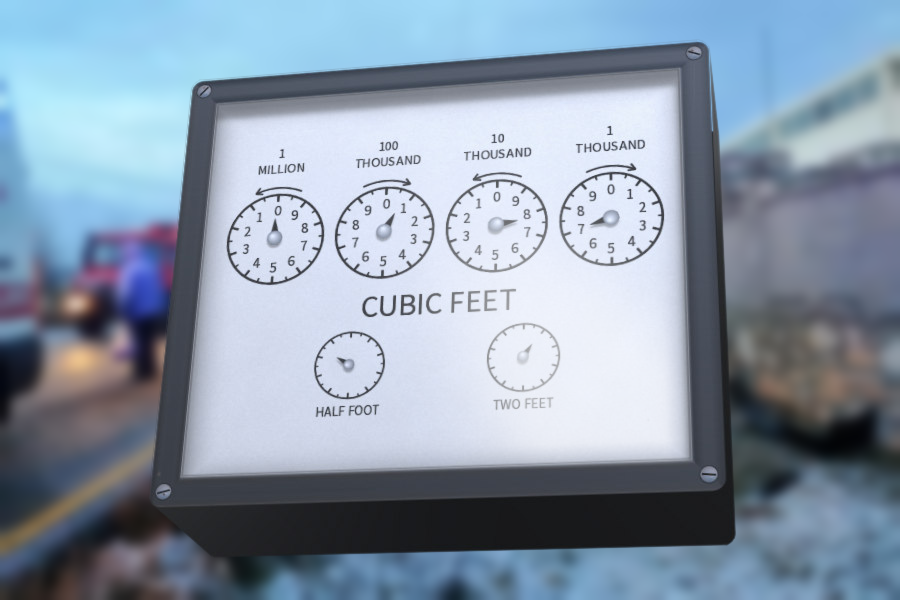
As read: 7700ft³
